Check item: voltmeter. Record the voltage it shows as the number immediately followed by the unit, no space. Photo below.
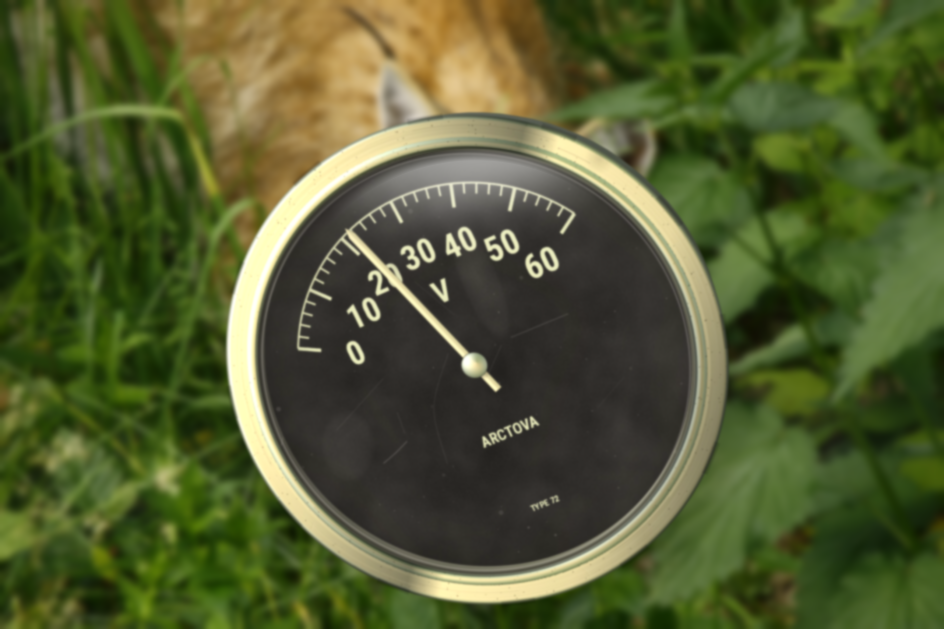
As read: 22V
